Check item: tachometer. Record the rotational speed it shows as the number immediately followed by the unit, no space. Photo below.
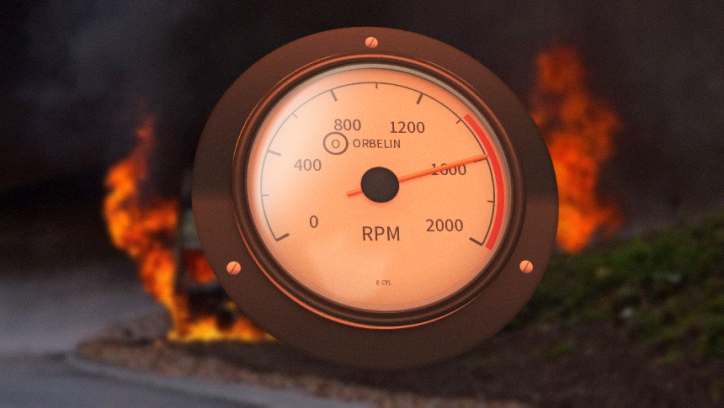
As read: 1600rpm
